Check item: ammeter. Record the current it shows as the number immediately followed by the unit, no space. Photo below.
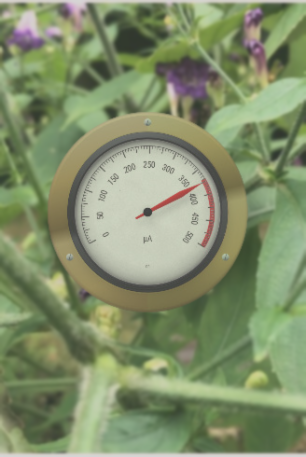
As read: 375µA
